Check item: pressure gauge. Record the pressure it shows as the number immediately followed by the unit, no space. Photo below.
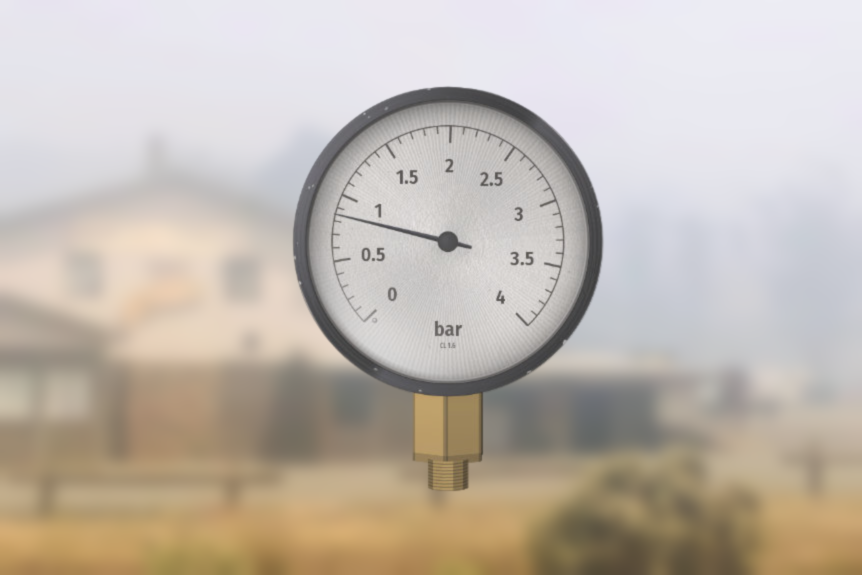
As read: 0.85bar
